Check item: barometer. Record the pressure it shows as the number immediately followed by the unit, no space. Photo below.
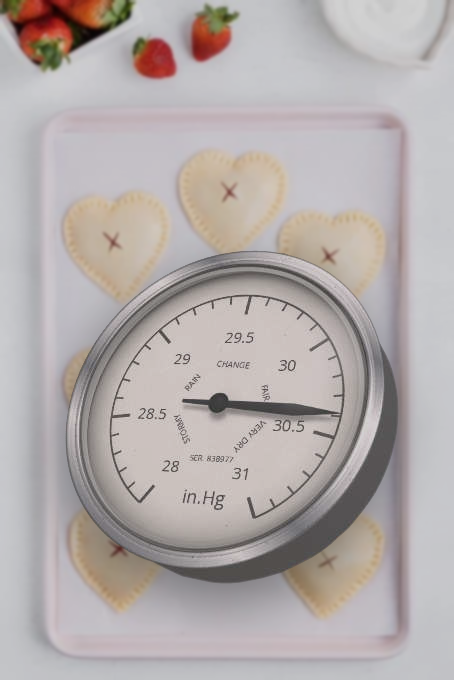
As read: 30.4inHg
